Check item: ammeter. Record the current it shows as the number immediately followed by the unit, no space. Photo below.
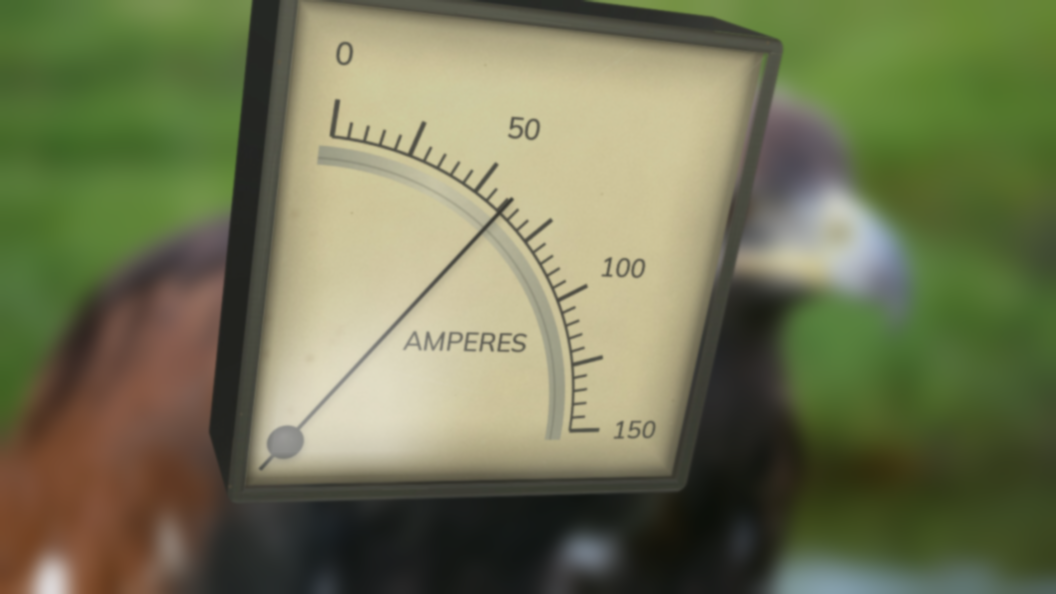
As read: 60A
